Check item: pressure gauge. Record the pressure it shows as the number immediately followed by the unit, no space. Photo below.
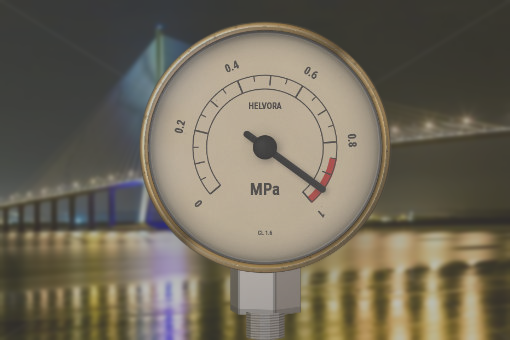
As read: 0.95MPa
